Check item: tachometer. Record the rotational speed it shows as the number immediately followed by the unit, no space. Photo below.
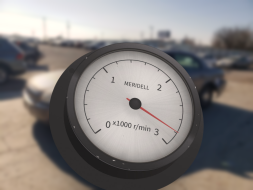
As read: 2800rpm
